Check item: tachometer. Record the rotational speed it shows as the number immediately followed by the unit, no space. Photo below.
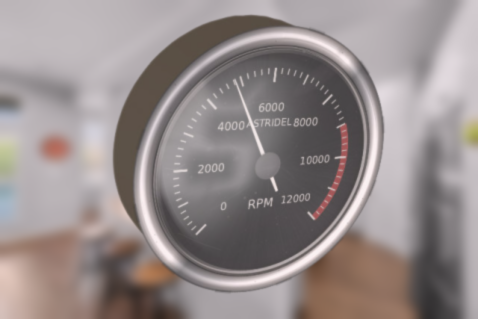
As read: 4800rpm
